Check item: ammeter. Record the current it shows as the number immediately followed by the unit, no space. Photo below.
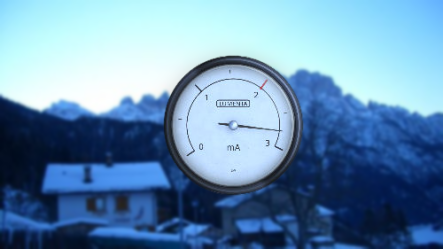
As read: 2.75mA
